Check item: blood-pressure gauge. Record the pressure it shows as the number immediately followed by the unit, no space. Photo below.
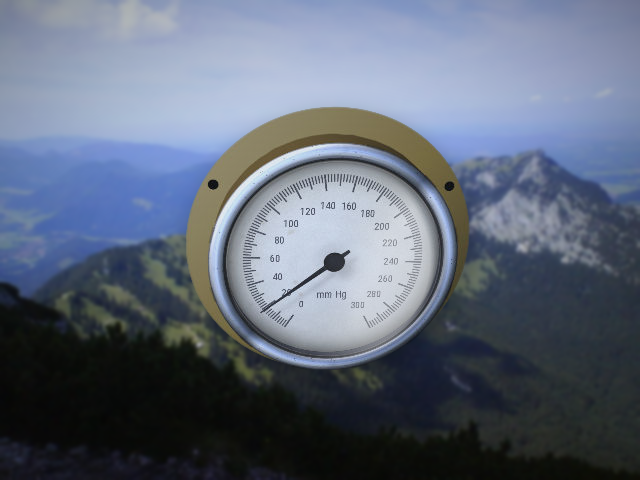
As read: 20mmHg
